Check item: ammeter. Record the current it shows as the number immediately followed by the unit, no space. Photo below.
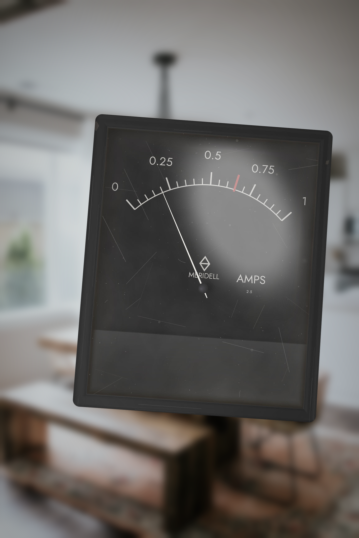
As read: 0.2A
